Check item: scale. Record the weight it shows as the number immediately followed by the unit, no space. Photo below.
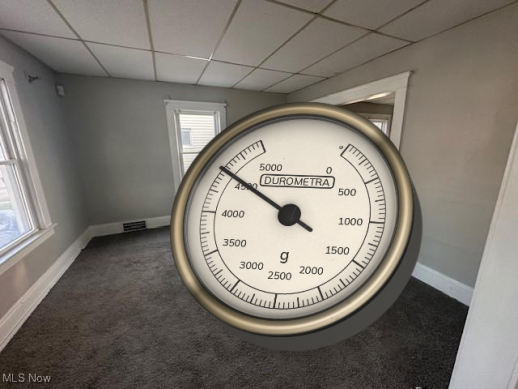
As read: 4500g
